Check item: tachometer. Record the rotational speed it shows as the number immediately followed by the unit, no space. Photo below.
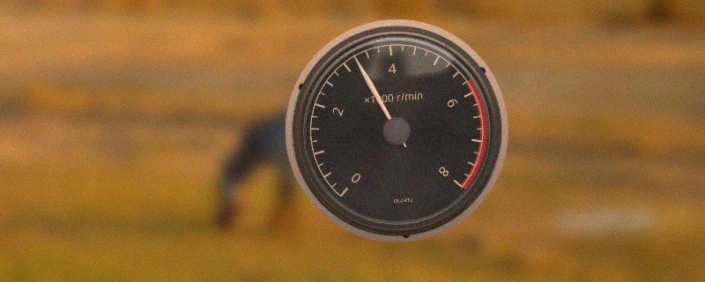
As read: 3250rpm
